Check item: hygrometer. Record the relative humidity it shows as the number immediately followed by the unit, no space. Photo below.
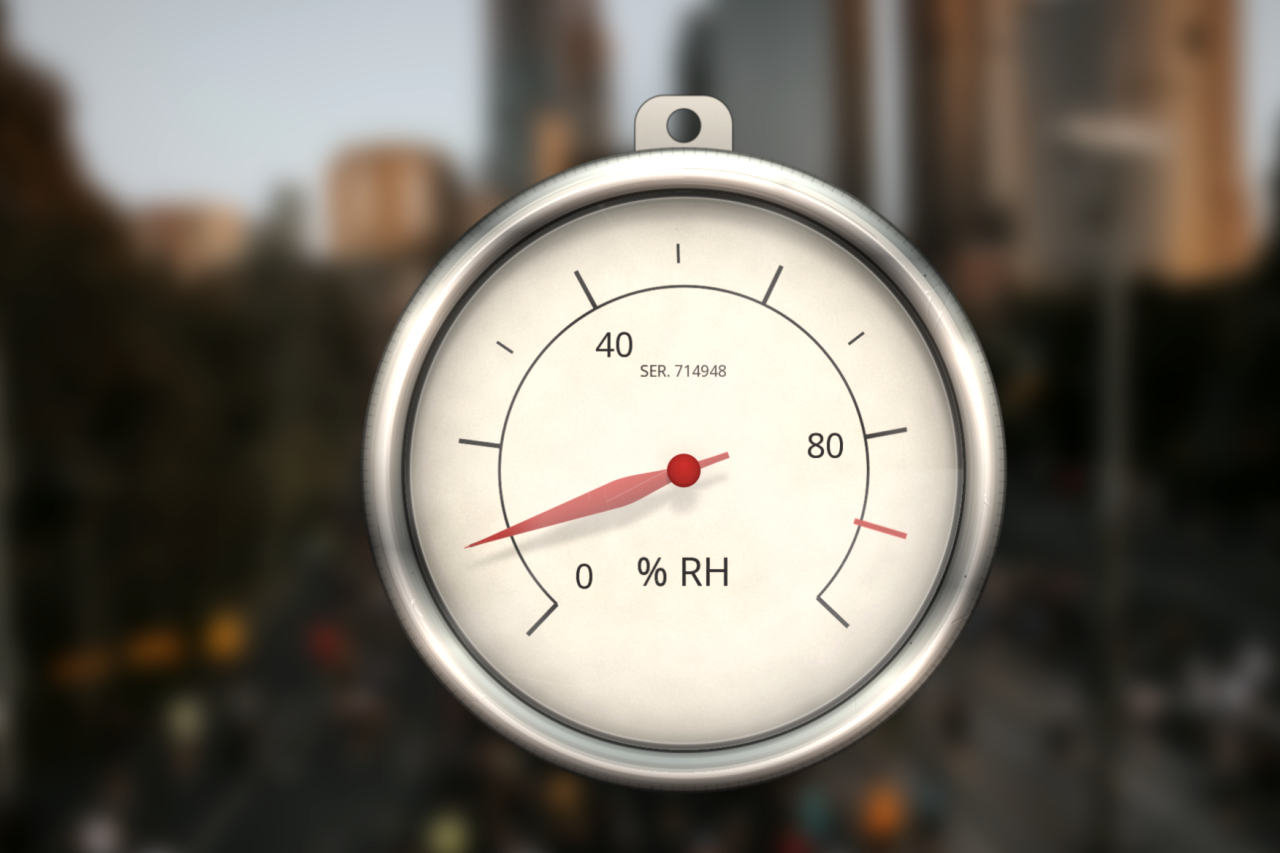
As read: 10%
